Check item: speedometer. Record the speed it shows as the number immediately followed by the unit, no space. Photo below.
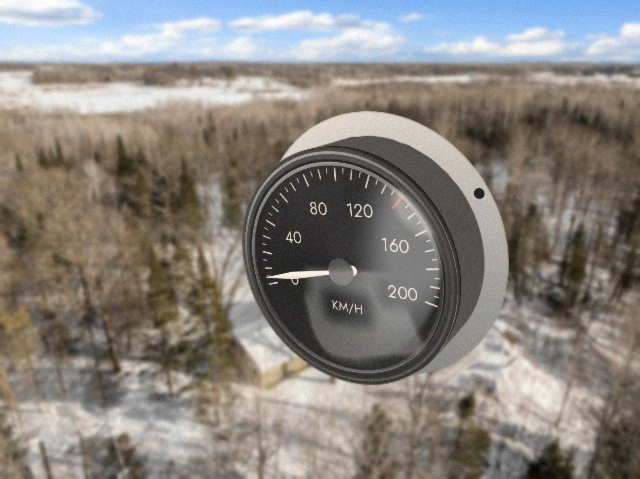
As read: 5km/h
